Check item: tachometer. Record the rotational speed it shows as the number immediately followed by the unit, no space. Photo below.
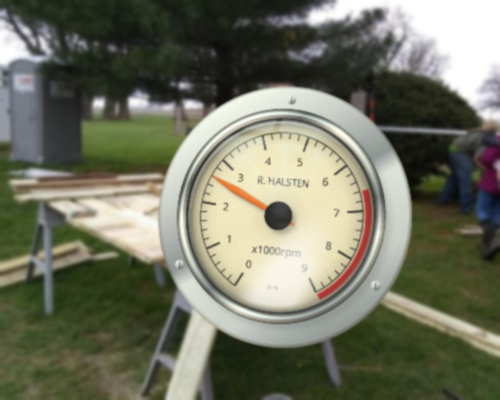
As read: 2600rpm
